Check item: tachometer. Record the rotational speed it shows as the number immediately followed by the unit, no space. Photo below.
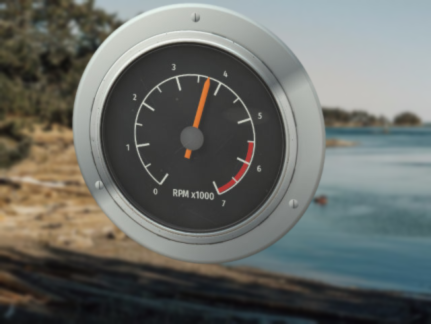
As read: 3750rpm
